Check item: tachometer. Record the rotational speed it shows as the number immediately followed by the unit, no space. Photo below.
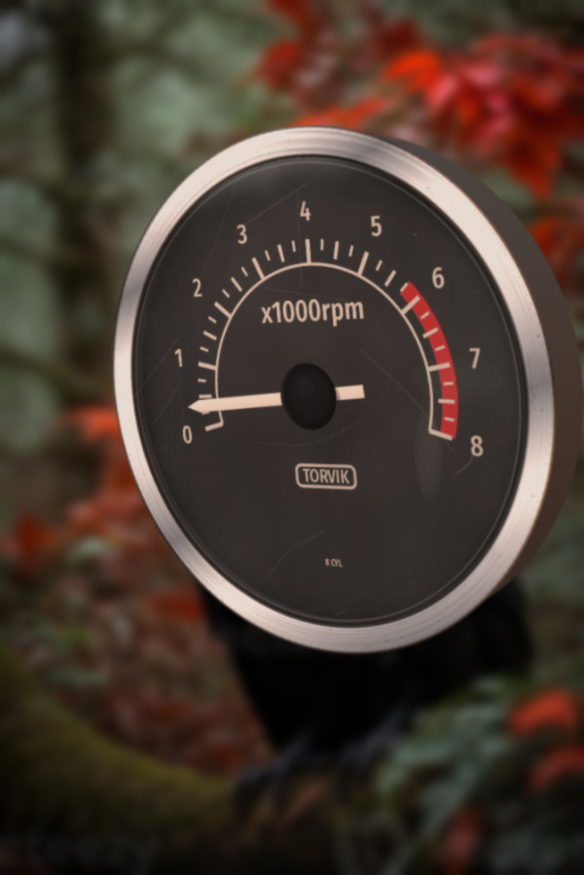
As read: 375rpm
